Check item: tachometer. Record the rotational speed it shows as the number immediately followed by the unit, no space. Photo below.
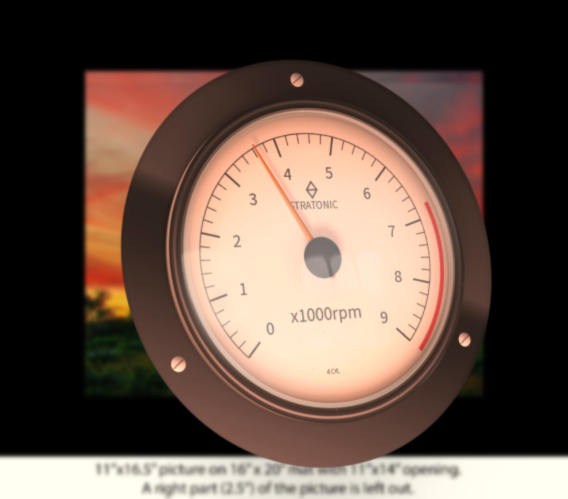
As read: 3600rpm
